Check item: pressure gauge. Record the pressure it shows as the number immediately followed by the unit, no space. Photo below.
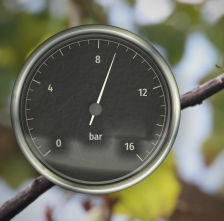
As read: 9bar
